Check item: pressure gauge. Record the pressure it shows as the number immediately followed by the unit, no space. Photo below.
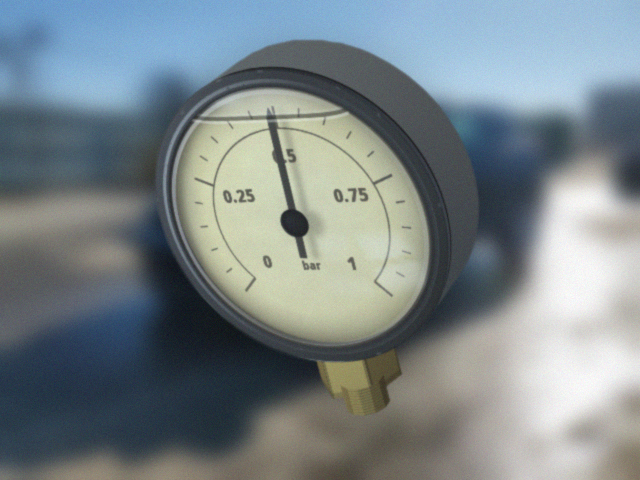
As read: 0.5bar
